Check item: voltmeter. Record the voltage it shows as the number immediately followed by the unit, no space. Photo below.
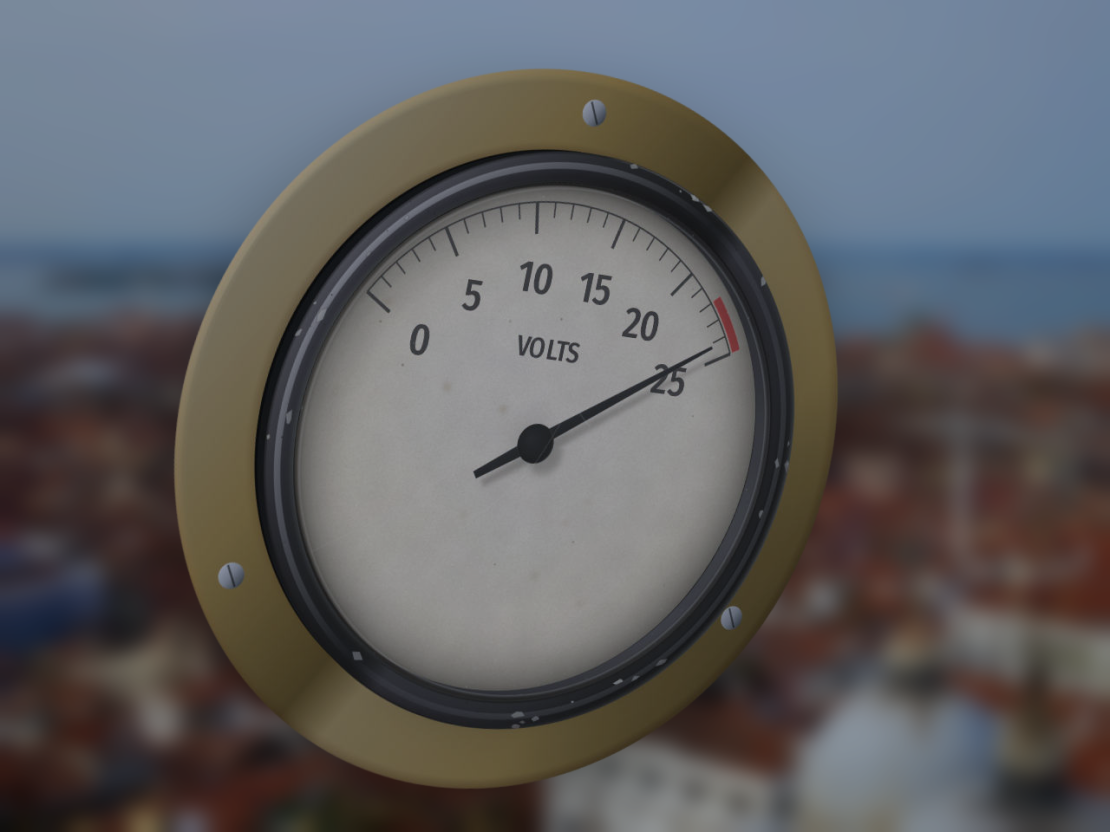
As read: 24V
